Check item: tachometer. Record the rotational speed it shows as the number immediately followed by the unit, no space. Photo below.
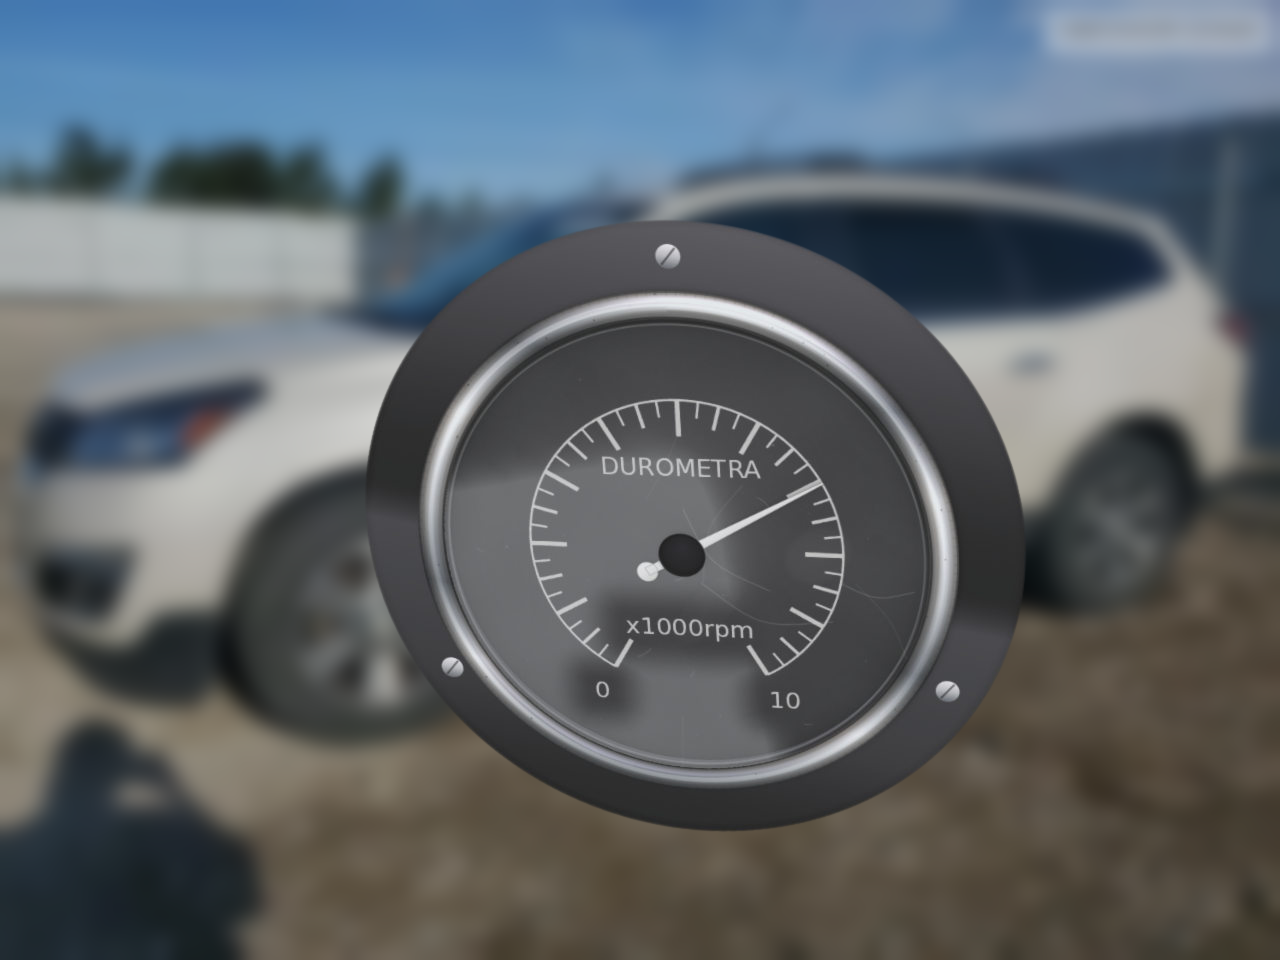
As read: 7000rpm
